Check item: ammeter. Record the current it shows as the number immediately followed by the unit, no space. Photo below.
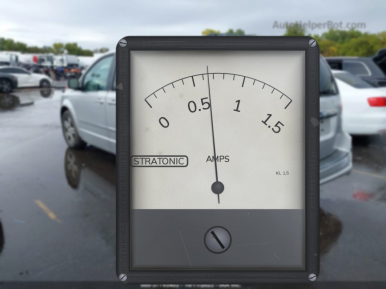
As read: 0.65A
